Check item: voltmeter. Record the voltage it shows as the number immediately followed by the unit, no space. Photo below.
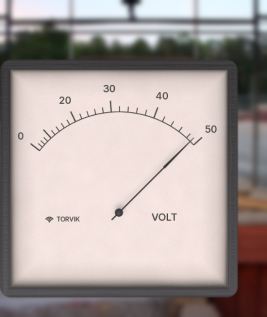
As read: 49V
